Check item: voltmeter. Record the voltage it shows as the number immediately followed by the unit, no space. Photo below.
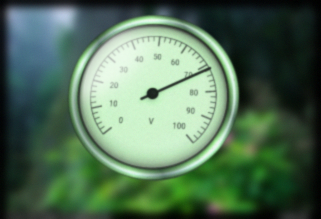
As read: 72V
